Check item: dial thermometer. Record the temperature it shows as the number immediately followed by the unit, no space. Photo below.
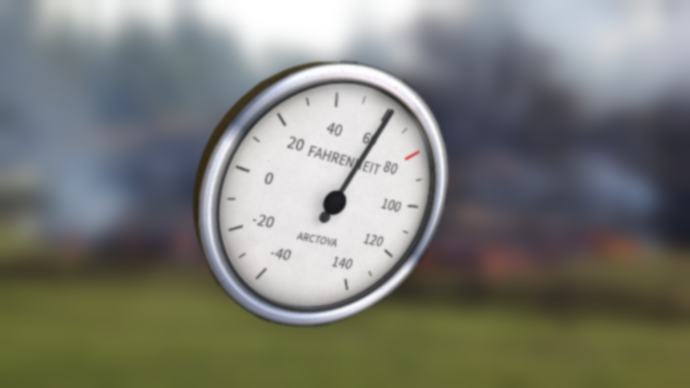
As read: 60°F
